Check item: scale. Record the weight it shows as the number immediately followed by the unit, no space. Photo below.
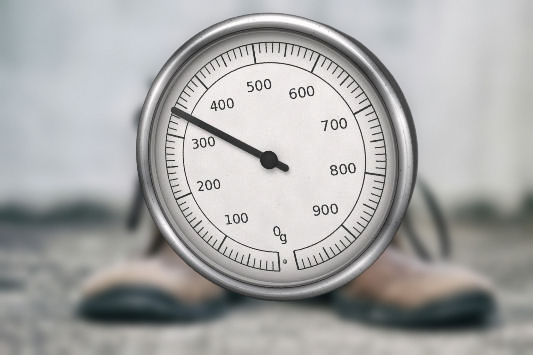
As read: 340g
